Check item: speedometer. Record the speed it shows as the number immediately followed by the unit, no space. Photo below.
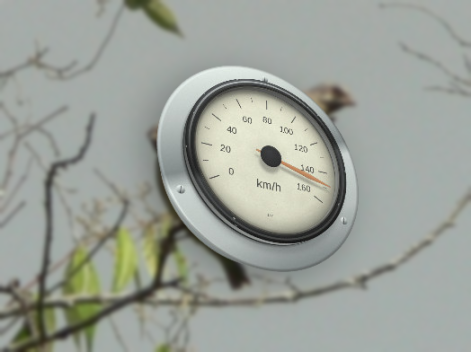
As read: 150km/h
